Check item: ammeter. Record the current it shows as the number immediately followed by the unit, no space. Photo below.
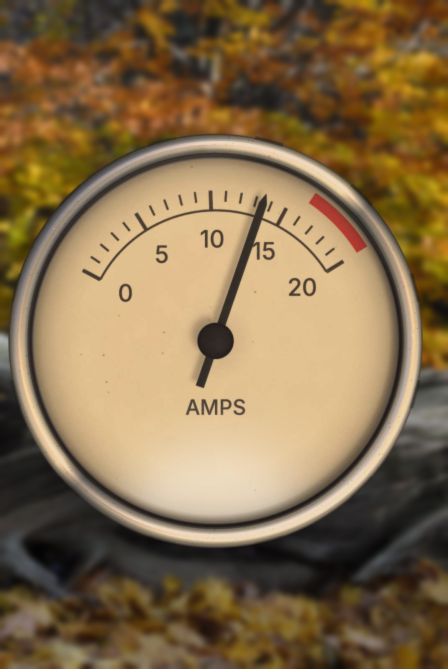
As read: 13.5A
